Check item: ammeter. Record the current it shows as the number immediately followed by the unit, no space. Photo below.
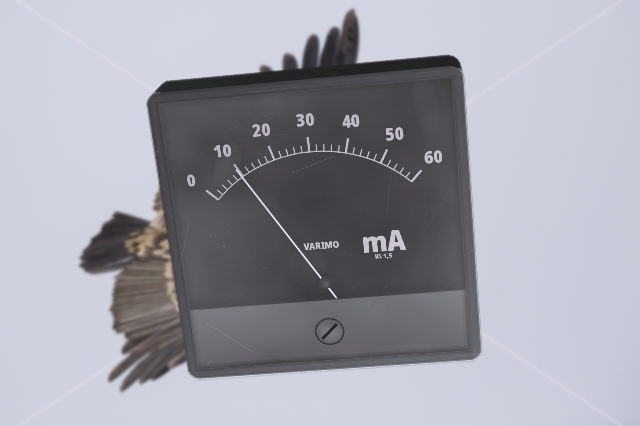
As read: 10mA
